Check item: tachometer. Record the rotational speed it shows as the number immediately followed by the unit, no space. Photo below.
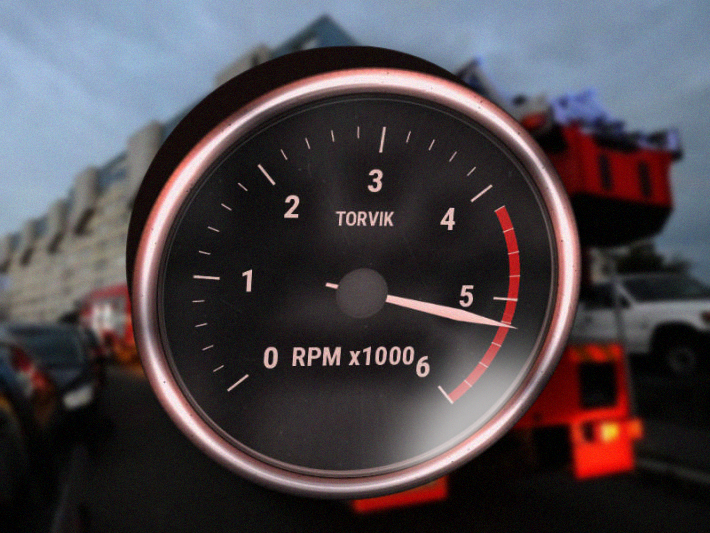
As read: 5200rpm
